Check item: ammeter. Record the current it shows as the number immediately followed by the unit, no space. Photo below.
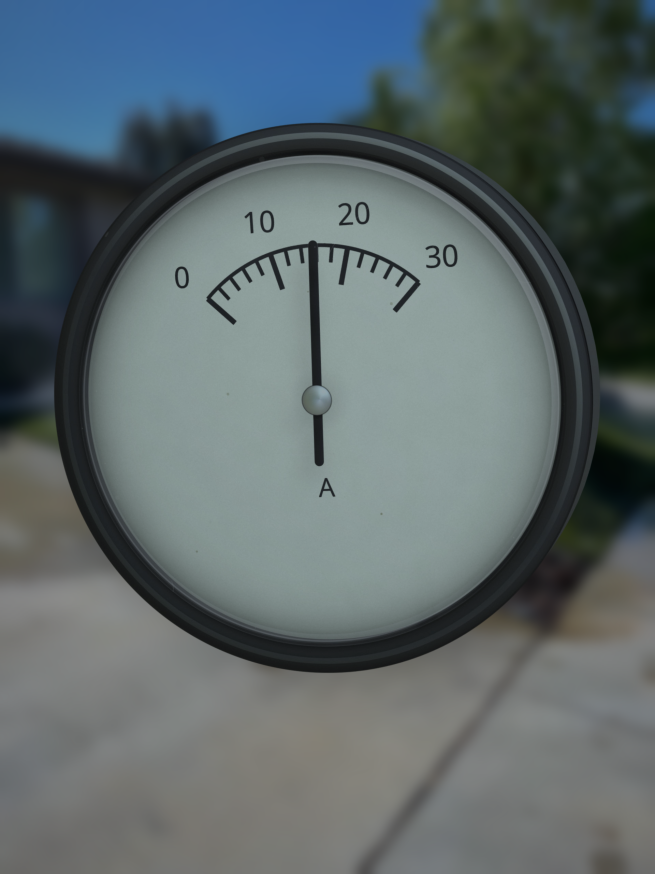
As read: 16A
